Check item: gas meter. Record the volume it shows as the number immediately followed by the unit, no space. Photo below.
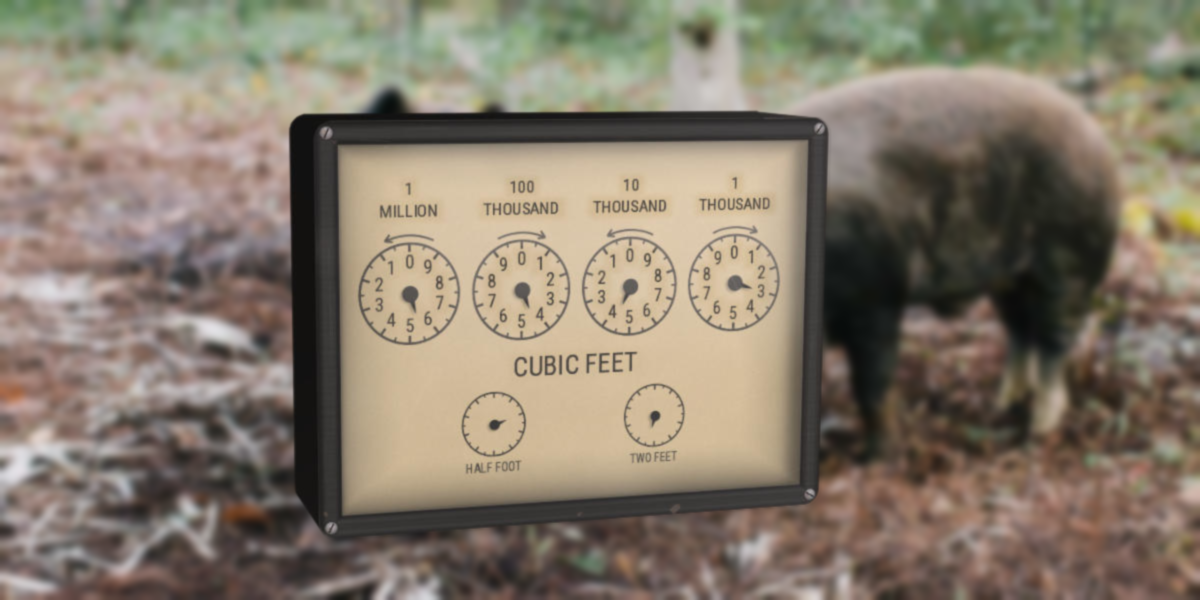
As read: 544300ft³
